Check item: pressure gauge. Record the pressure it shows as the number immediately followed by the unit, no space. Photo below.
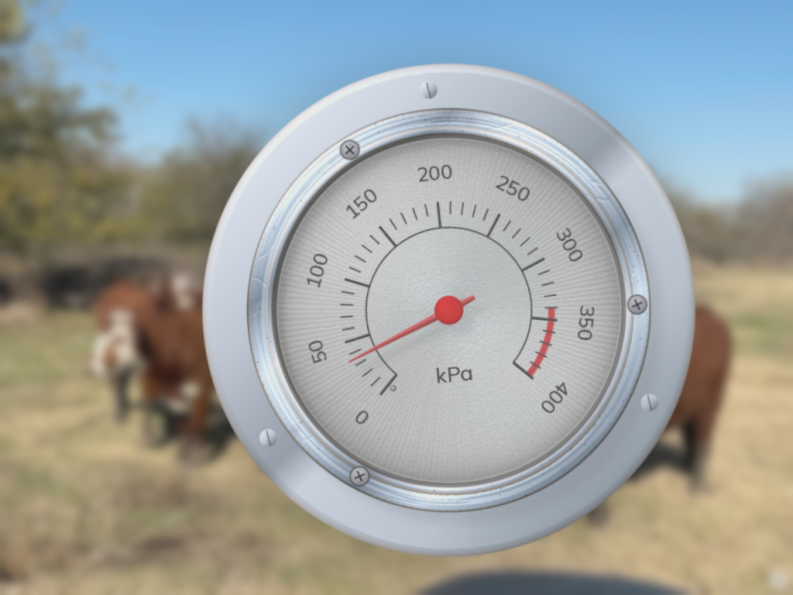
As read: 35kPa
